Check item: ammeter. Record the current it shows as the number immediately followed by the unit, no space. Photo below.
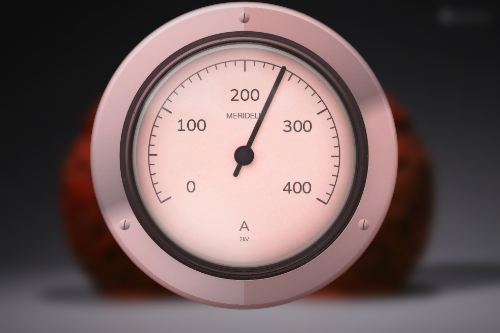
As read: 240A
